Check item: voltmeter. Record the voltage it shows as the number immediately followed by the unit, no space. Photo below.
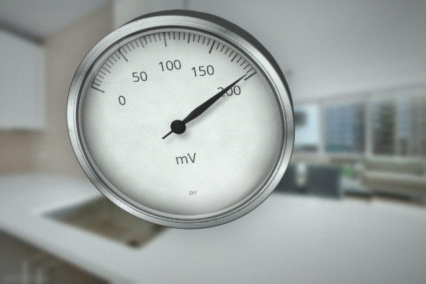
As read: 195mV
